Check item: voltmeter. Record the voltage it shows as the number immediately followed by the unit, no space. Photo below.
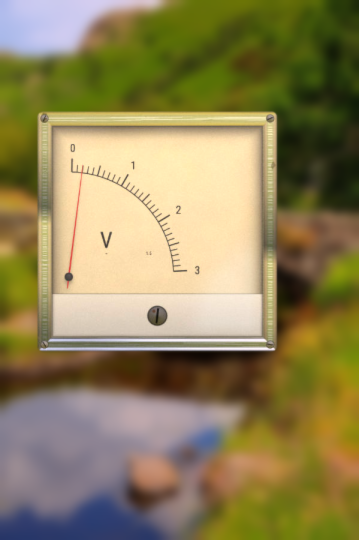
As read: 0.2V
